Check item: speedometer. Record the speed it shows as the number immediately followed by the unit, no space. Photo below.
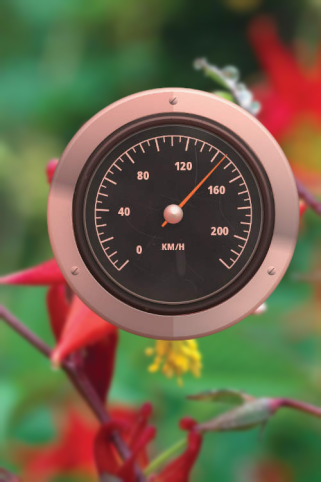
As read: 145km/h
